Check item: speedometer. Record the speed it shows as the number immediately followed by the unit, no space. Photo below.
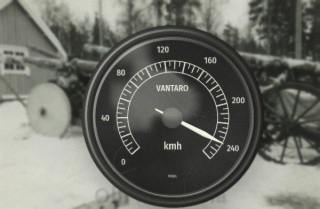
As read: 240km/h
